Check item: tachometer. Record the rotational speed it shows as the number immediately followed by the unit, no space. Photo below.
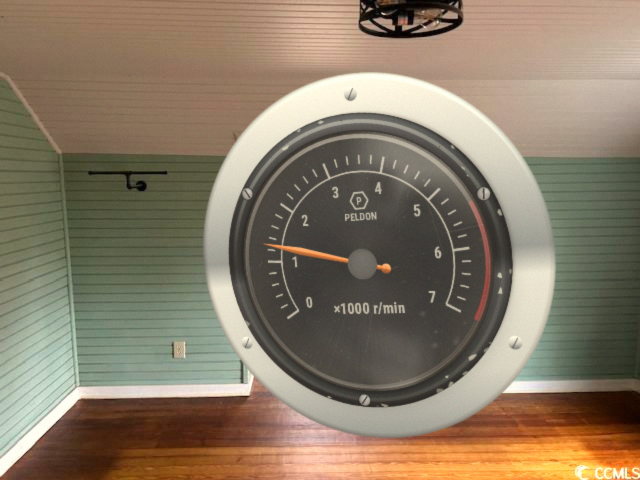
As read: 1300rpm
